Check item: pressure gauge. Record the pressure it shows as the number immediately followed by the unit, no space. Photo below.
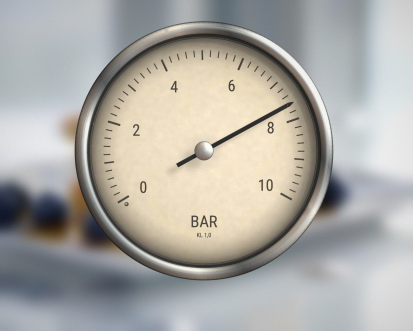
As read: 7.6bar
